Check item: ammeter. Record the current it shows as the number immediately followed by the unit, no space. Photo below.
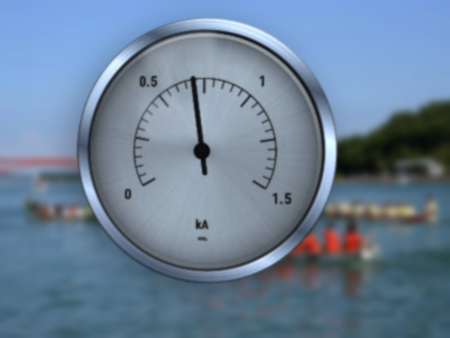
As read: 0.7kA
